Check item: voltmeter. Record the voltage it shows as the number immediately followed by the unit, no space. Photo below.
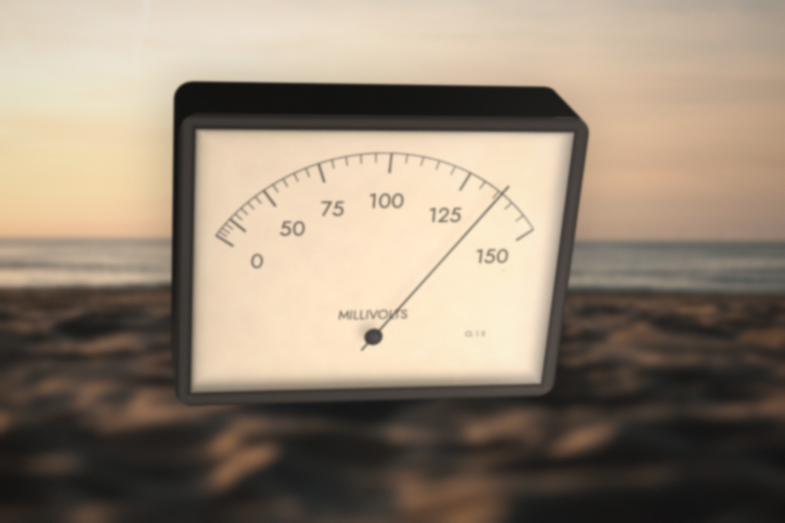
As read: 135mV
